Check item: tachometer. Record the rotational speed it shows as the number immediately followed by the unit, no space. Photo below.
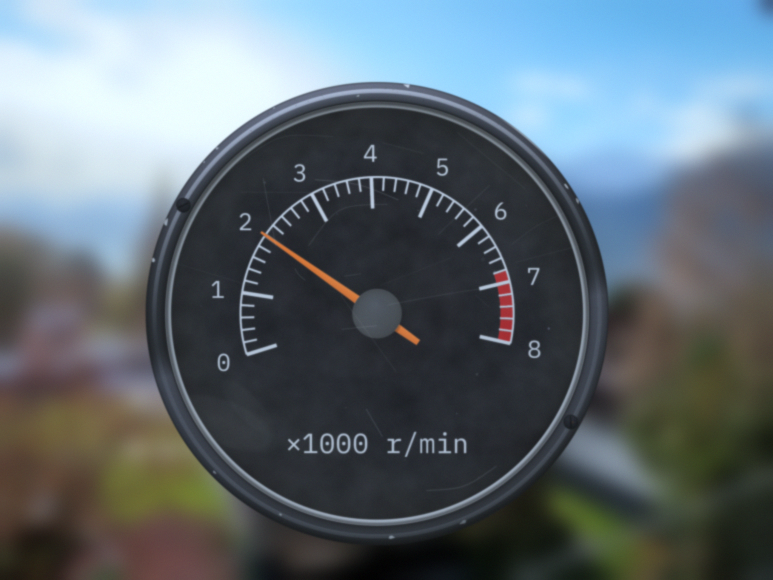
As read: 2000rpm
